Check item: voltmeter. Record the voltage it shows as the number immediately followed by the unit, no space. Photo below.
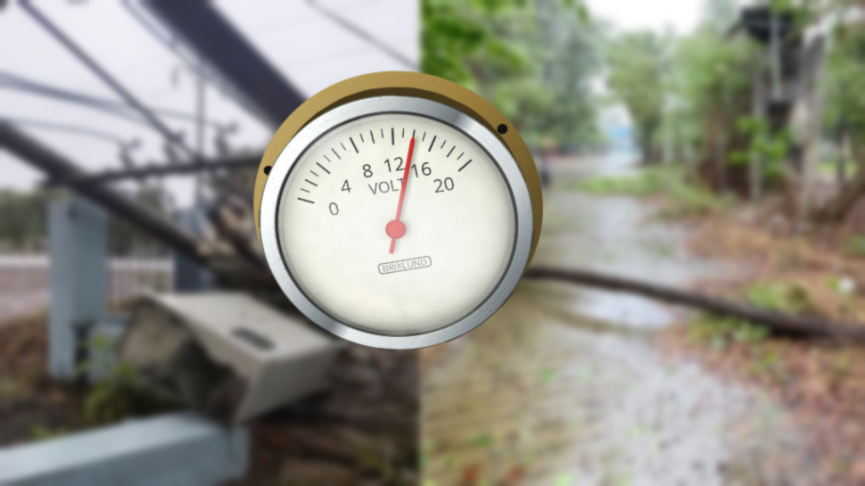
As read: 14V
